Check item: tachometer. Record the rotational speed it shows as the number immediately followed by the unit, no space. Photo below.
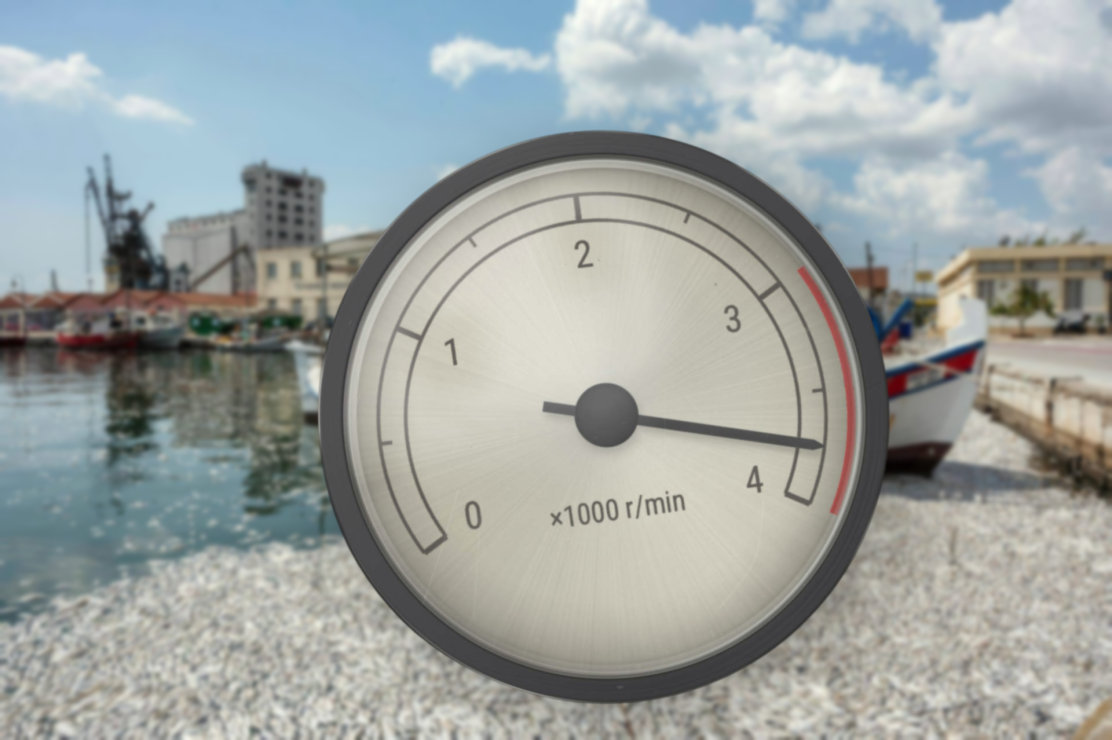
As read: 3750rpm
